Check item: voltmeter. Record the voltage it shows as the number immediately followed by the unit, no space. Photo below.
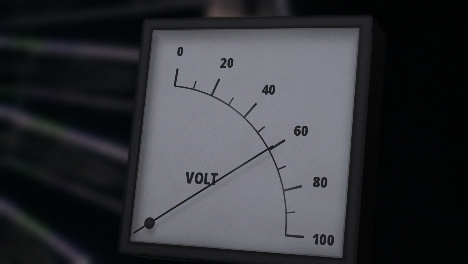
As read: 60V
